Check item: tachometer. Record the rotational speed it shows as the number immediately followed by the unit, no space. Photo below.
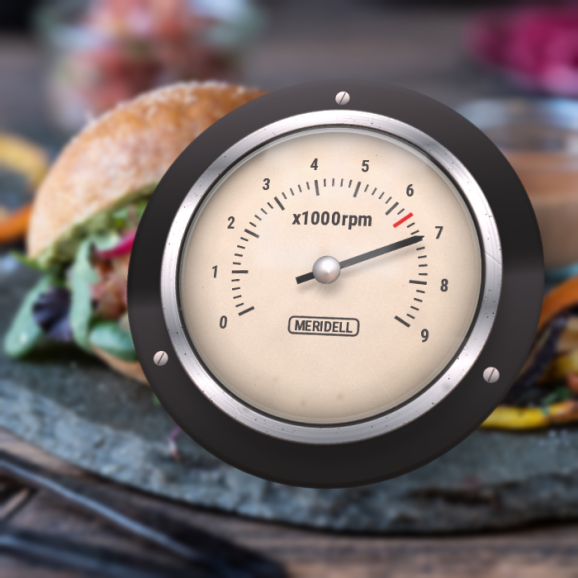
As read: 7000rpm
